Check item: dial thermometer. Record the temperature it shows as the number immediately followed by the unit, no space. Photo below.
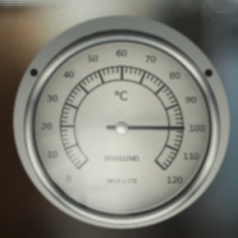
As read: 100°C
